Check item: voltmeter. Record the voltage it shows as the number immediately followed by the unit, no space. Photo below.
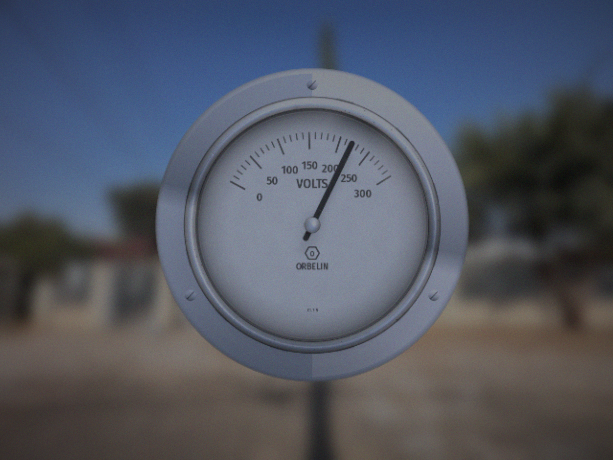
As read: 220V
